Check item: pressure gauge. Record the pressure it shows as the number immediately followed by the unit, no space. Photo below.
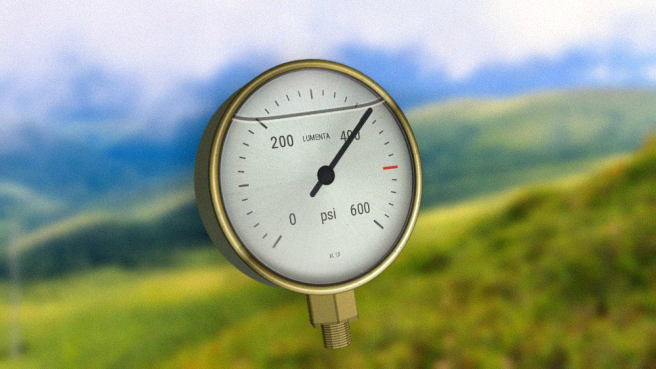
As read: 400psi
